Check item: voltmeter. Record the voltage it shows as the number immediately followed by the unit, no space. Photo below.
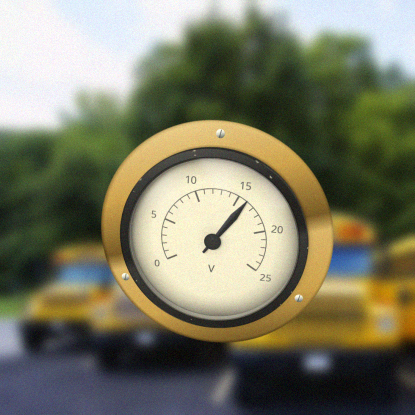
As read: 16V
